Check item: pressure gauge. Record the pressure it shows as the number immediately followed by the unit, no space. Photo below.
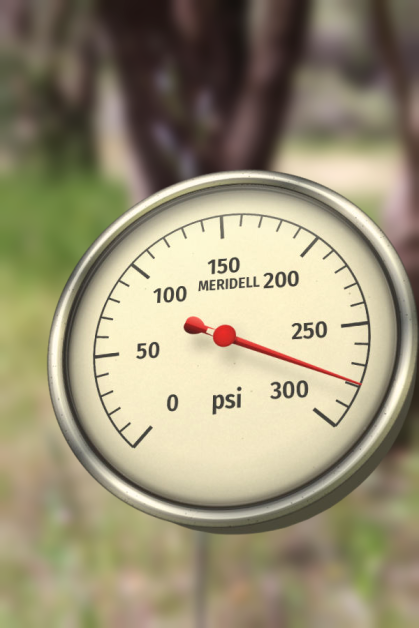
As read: 280psi
